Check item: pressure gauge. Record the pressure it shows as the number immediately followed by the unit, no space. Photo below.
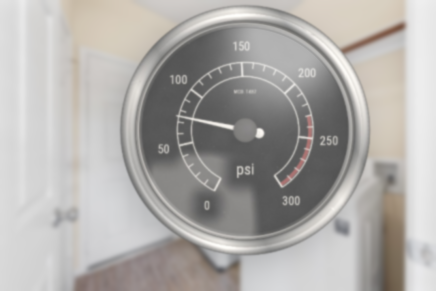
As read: 75psi
